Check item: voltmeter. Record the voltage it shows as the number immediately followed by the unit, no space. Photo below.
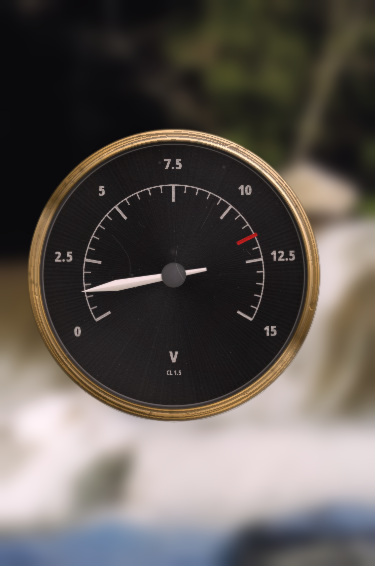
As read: 1.25V
